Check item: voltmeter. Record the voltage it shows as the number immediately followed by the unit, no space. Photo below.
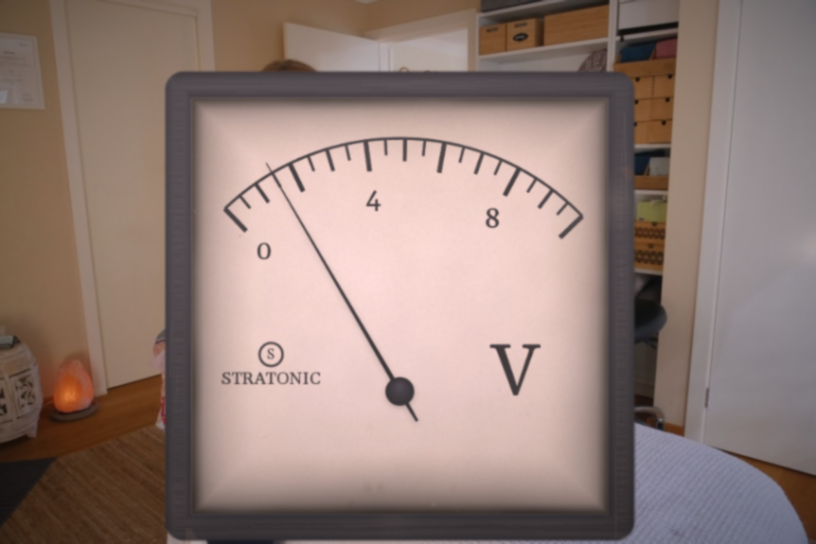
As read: 1.5V
